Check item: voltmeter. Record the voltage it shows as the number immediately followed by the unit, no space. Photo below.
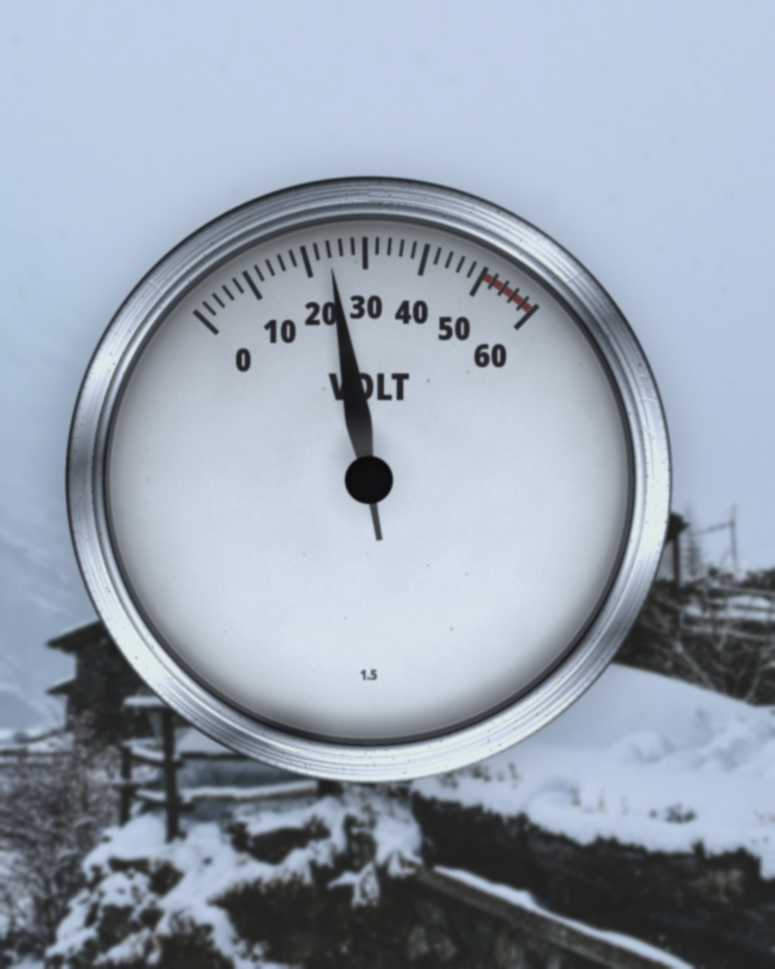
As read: 24V
